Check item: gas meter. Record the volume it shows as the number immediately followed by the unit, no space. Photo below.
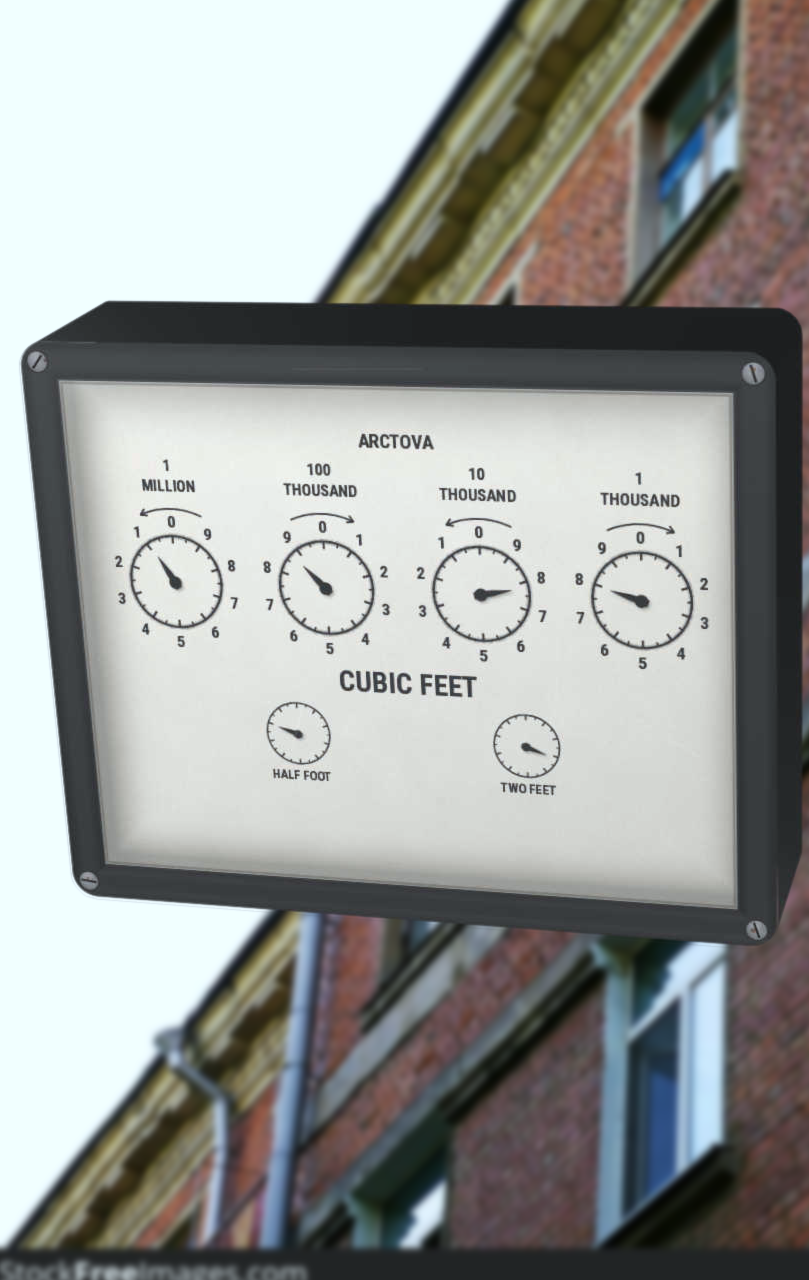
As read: 87800ft³
